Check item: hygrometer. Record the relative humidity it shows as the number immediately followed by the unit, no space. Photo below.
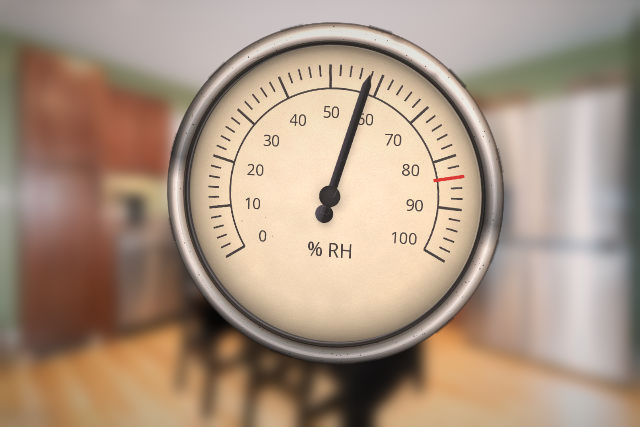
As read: 58%
